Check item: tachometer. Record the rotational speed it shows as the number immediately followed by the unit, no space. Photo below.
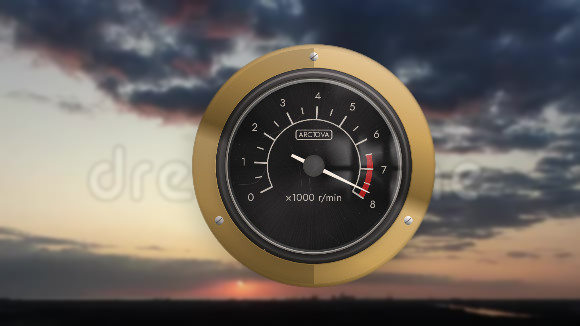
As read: 7750rpm
